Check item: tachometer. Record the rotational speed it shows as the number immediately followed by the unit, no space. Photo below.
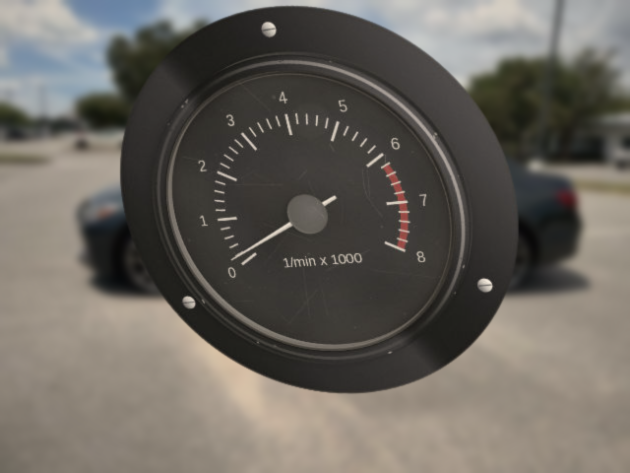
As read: 200rpm
